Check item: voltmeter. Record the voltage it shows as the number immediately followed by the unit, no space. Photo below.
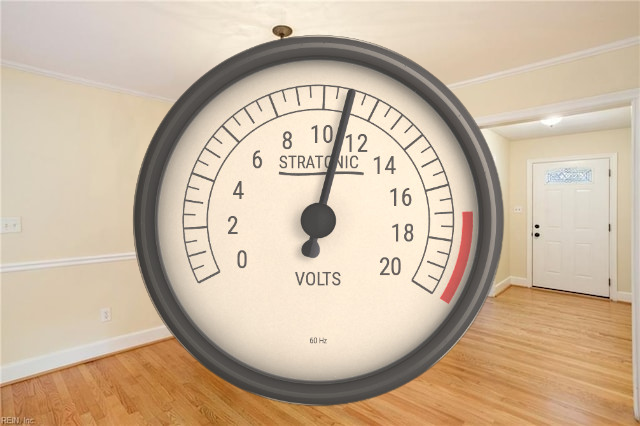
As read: 11V
